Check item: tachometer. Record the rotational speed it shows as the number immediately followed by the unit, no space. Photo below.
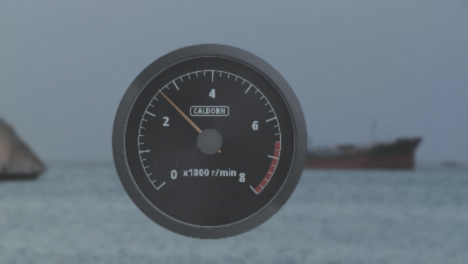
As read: 2600rpm
